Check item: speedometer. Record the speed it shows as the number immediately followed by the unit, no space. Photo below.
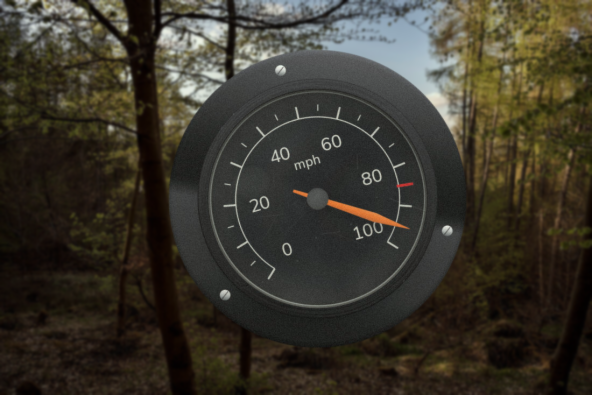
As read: 95mph
